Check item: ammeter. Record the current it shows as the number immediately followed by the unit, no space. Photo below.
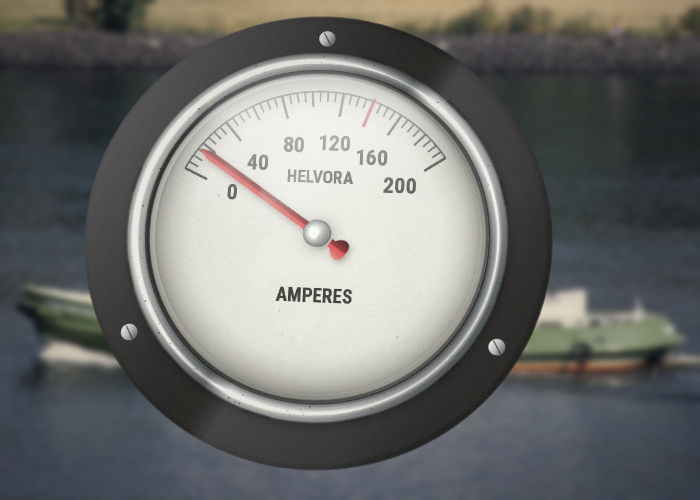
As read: 15A
